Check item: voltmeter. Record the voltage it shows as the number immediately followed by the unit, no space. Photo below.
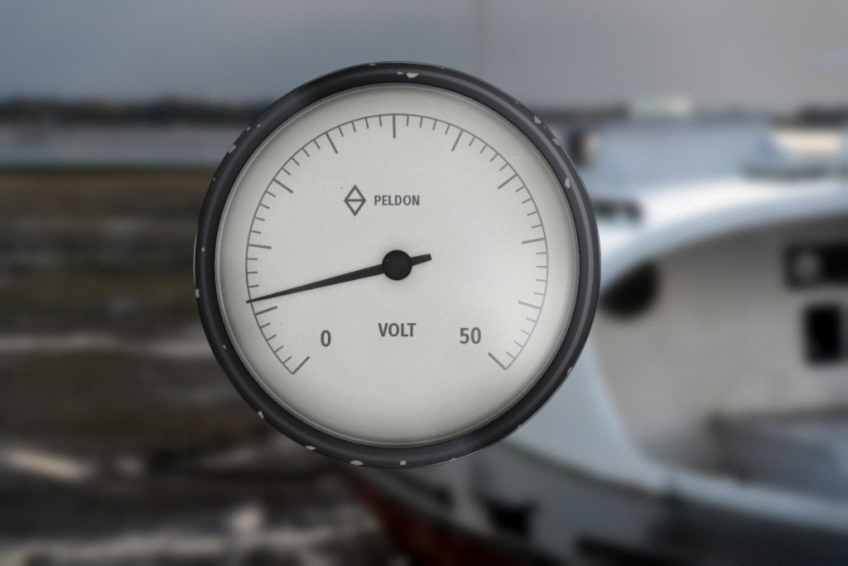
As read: 6V
